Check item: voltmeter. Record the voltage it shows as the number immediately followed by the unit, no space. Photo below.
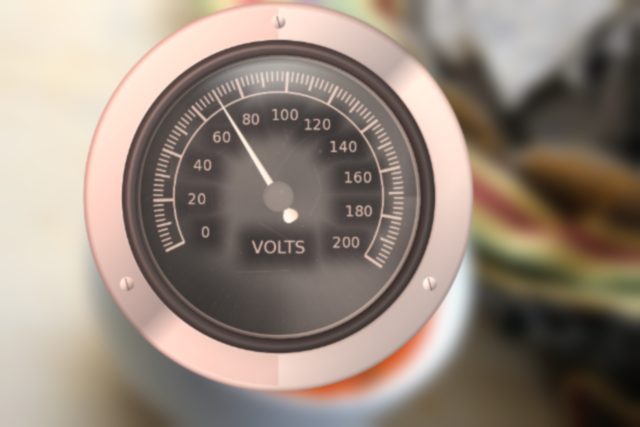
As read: 70V
